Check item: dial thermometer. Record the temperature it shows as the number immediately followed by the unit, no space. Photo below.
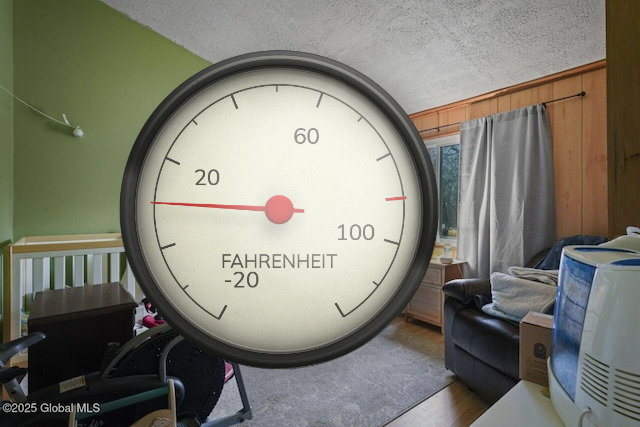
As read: 10°F
